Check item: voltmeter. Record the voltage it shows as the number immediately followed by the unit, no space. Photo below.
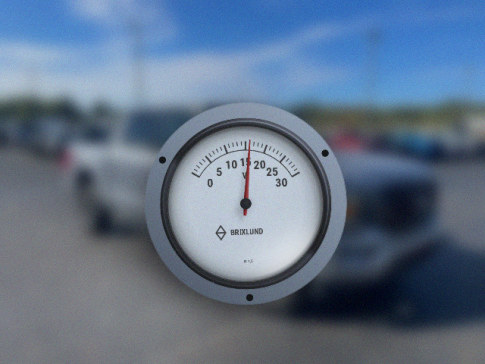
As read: 16V
